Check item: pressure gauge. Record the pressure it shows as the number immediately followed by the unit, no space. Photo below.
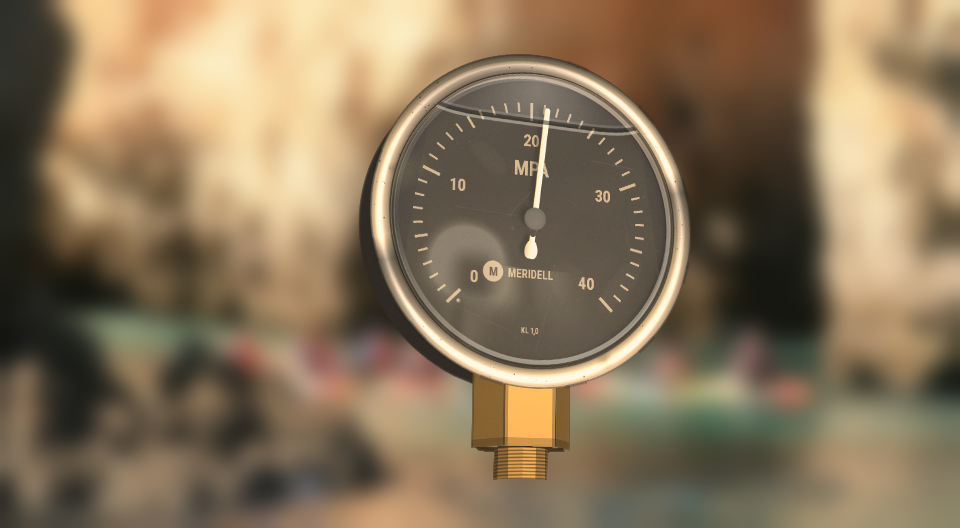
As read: 21MPa
